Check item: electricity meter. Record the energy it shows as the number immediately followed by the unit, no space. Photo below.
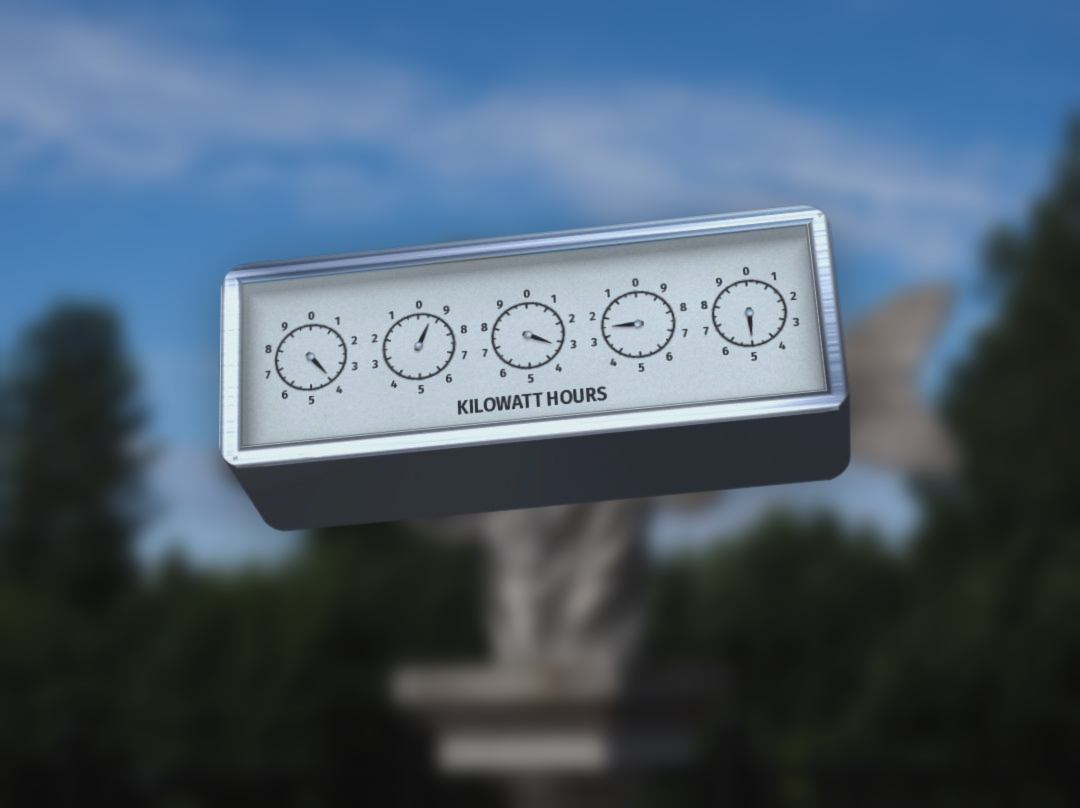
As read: 39325kWh
